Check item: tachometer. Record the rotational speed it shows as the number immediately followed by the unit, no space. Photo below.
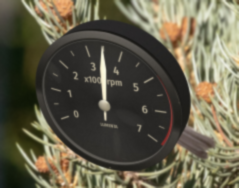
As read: 3500rpm
